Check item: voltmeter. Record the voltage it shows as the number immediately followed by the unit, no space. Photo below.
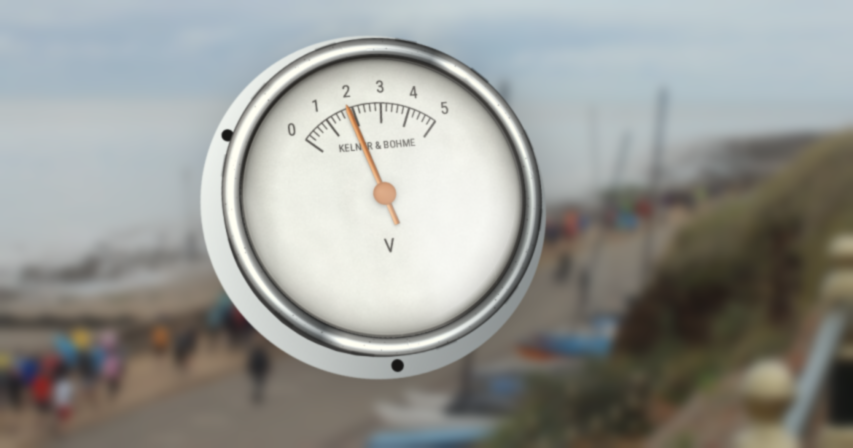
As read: 1.8V
